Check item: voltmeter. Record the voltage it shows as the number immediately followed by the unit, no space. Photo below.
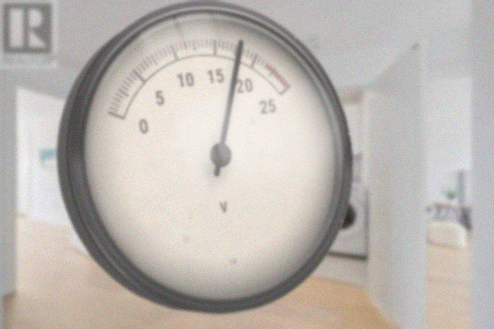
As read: 17.5V
